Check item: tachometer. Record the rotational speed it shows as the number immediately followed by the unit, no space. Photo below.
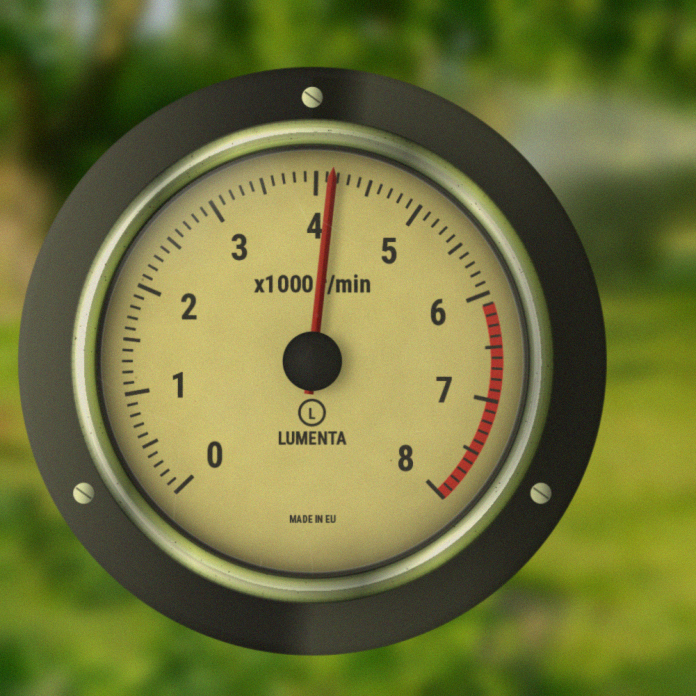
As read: 4150rpm
